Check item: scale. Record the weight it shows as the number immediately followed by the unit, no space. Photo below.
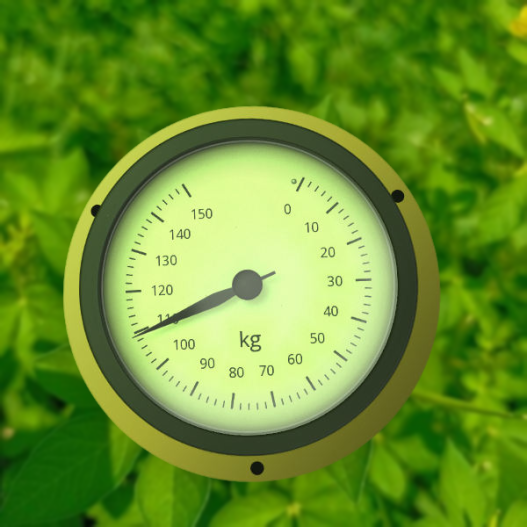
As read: 109kg
